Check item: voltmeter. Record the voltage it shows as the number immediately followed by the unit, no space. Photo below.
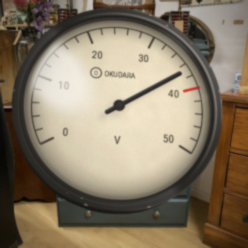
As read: 37V
